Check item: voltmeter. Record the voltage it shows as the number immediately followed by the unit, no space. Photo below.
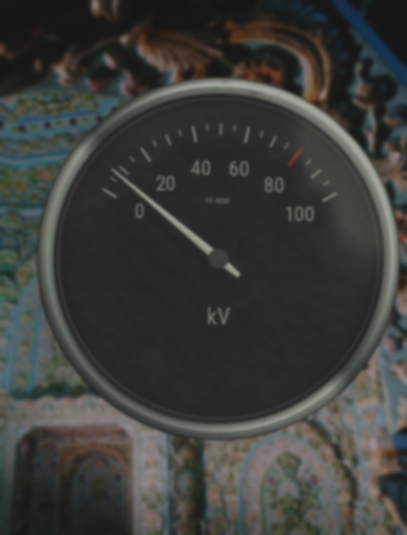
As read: 7.5kV
